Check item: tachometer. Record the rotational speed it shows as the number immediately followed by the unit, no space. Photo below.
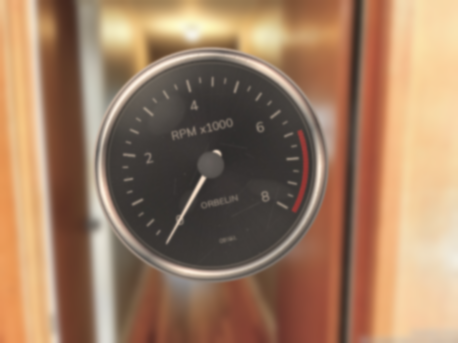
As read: 0rpm
